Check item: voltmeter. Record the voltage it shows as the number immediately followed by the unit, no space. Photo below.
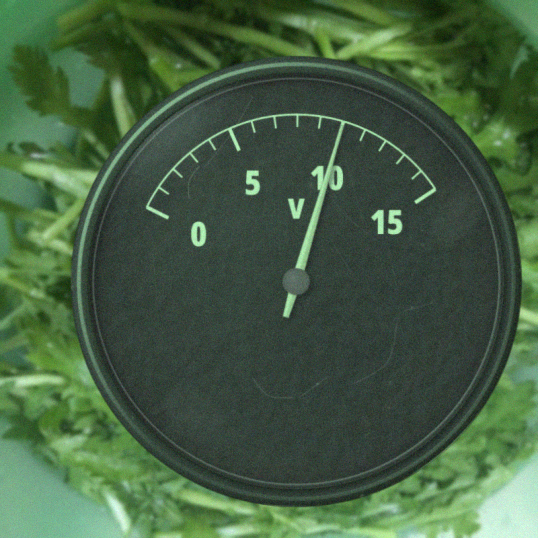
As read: 10V
